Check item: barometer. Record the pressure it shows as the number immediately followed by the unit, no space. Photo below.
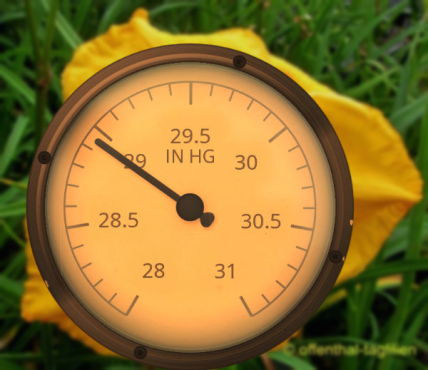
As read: 28.95inHg
